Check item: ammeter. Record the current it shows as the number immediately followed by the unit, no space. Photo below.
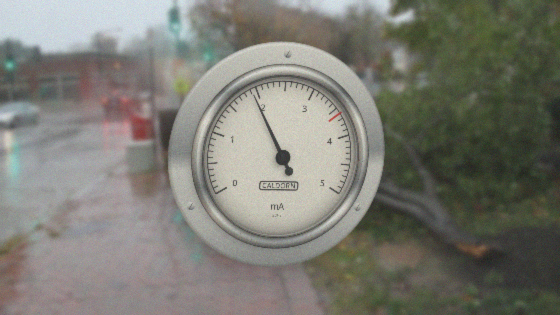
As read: 1.9mA
